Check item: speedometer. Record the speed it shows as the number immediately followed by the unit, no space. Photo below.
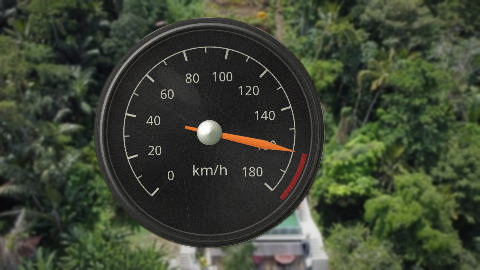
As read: 160km/h
